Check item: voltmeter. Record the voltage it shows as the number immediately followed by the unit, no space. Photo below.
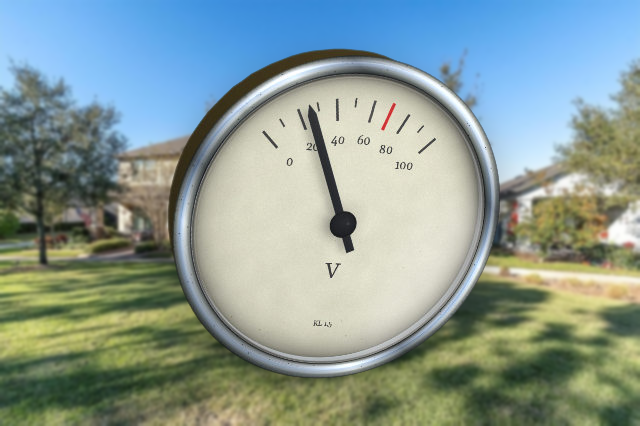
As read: 25V
